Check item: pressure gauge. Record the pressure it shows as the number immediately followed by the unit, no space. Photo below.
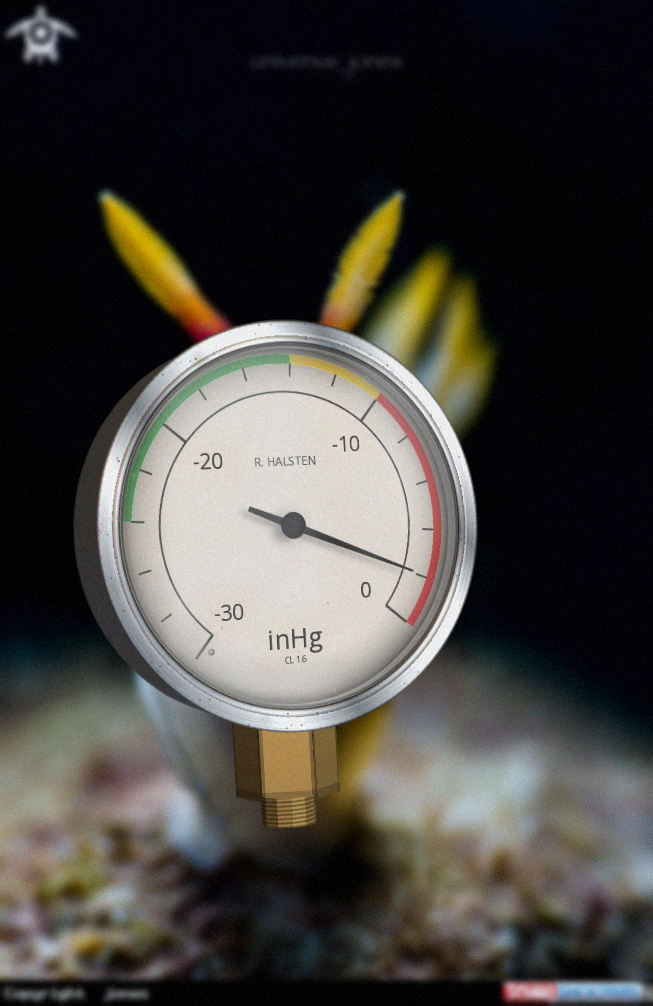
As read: -2inHg
